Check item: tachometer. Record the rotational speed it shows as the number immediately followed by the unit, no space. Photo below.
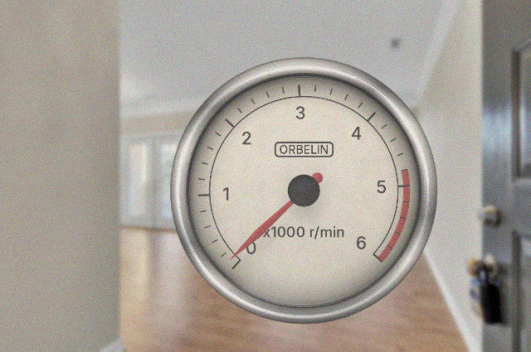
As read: 100rpm
